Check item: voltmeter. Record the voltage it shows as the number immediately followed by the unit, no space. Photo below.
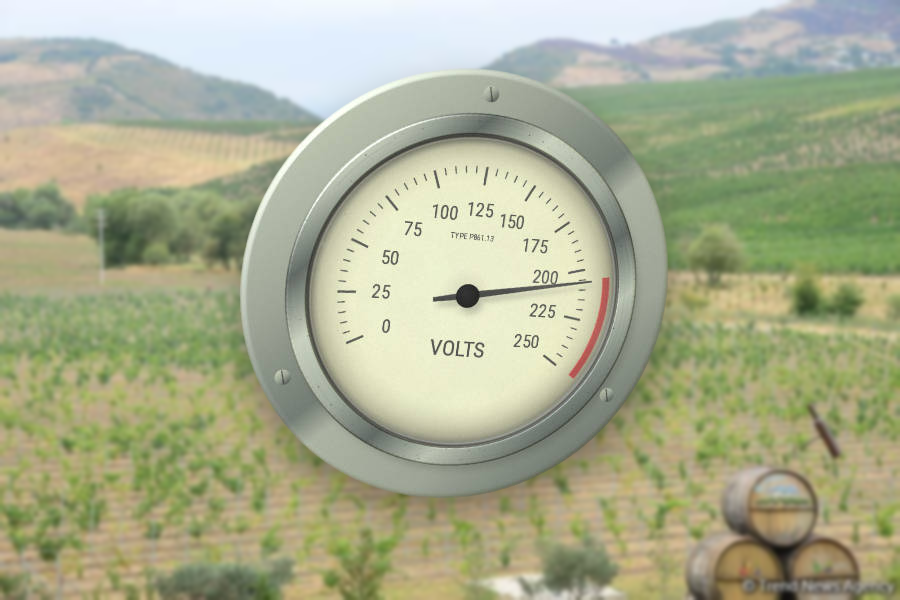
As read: 205V
